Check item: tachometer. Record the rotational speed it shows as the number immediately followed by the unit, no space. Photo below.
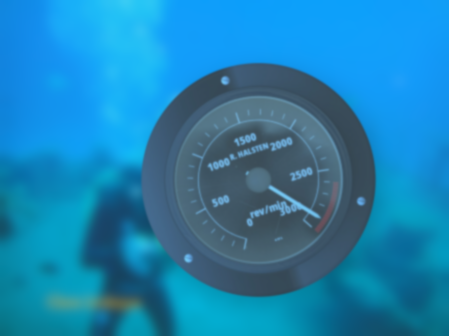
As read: 2900rpm
